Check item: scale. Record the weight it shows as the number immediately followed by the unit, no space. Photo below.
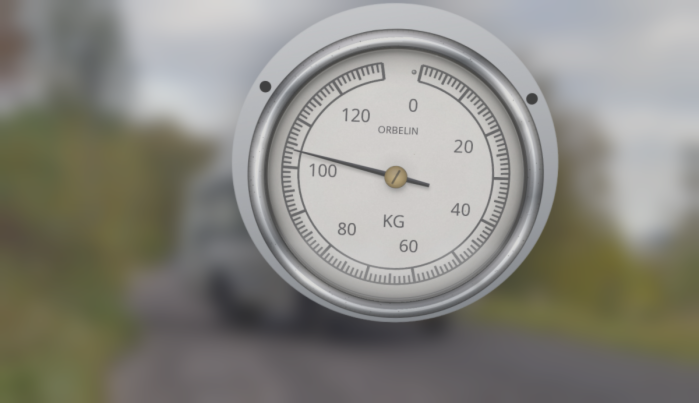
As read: 104kg
